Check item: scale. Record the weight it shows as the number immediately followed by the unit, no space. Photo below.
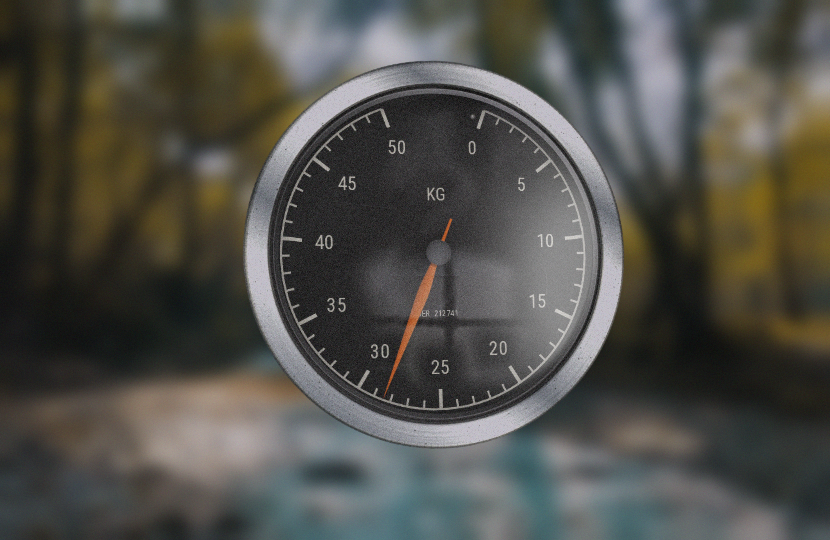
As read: 28.5kg
